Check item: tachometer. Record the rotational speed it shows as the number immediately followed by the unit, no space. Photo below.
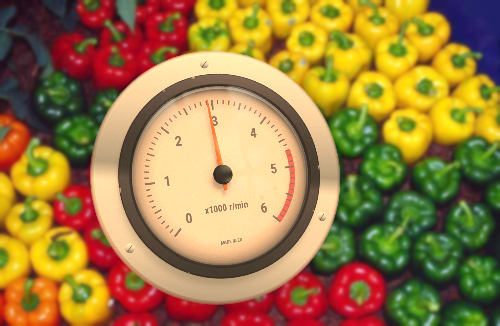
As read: 2900rpm
